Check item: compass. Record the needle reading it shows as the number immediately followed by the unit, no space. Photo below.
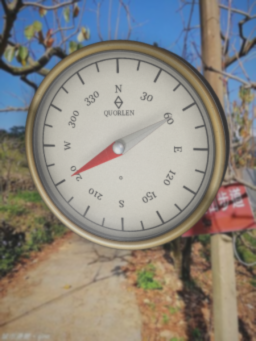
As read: 240°
